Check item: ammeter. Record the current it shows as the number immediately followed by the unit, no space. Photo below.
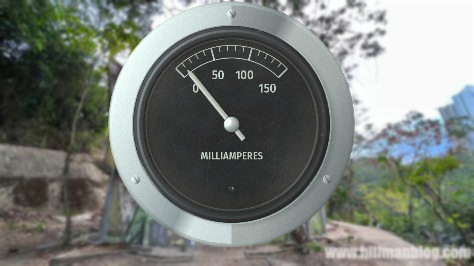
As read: 10mA
